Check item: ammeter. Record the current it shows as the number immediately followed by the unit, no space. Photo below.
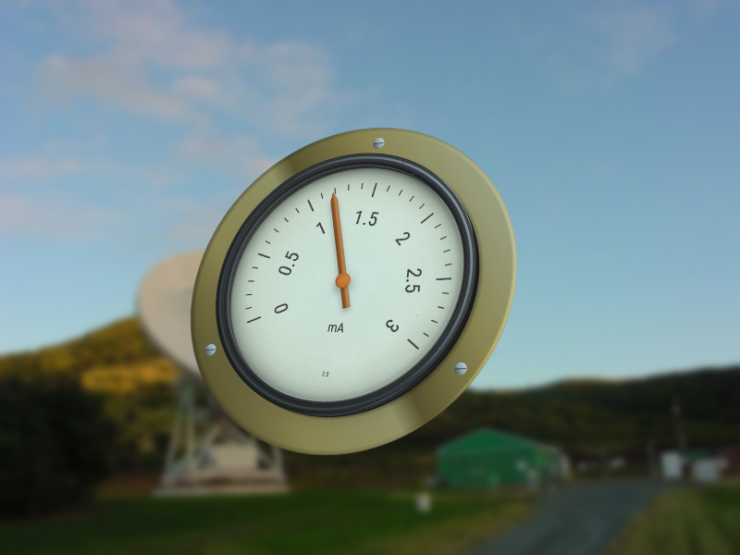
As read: 1.2mA
